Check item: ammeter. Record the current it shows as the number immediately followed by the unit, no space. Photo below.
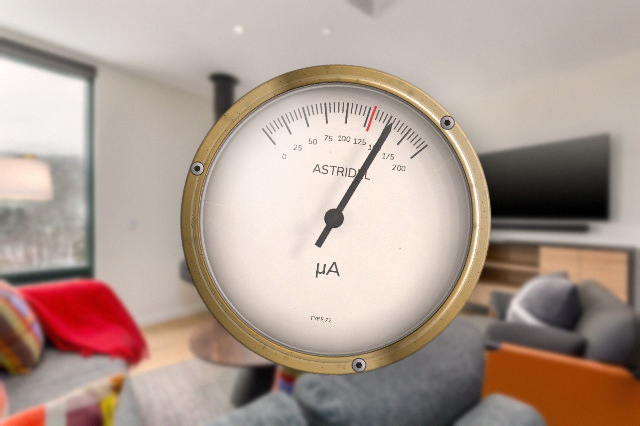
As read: 155µA
